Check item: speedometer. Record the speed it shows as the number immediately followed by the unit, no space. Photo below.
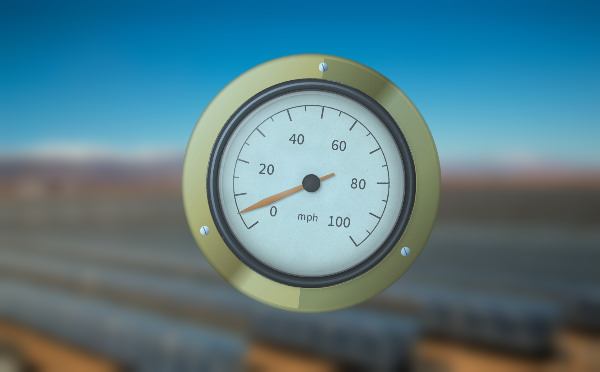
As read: 5mph
